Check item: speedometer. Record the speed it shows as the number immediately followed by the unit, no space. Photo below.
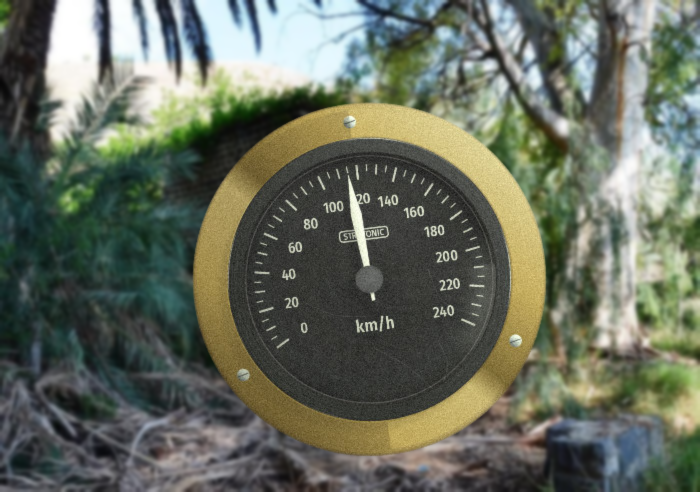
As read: 115km/h
